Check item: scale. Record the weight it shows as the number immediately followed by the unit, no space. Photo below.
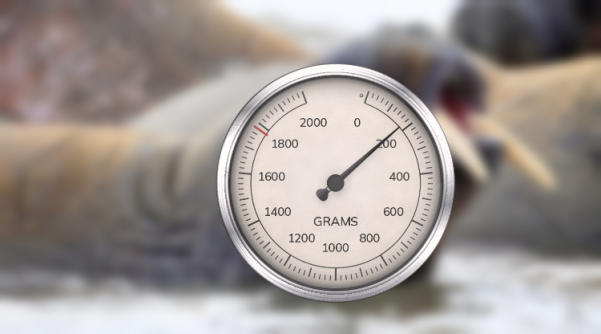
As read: 180g
